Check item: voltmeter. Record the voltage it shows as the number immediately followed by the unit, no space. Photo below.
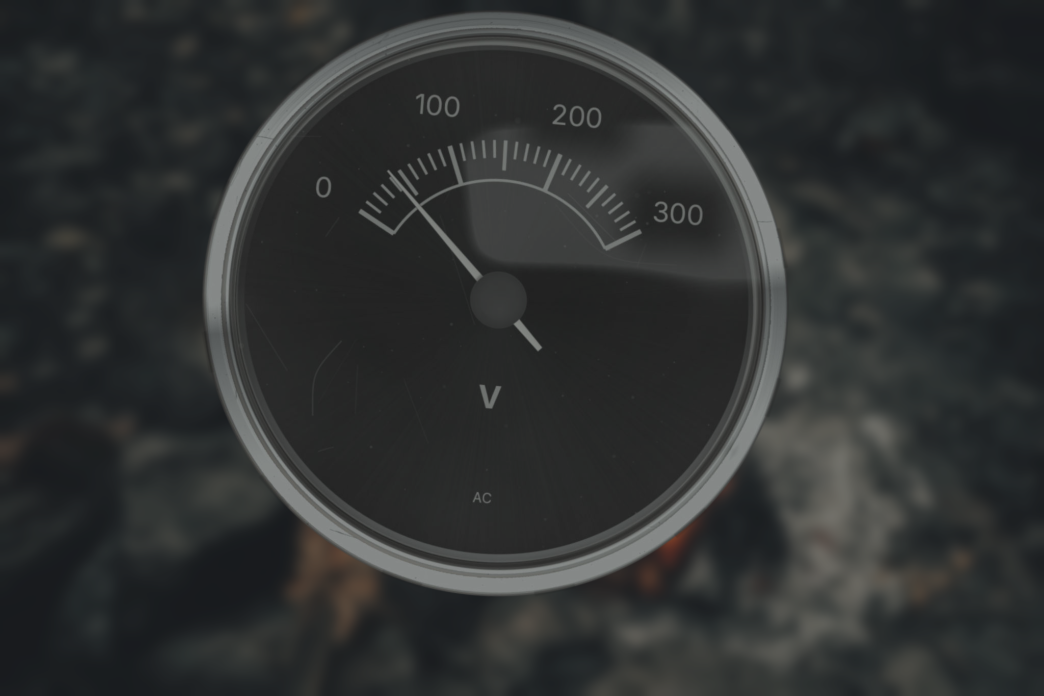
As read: 40V
